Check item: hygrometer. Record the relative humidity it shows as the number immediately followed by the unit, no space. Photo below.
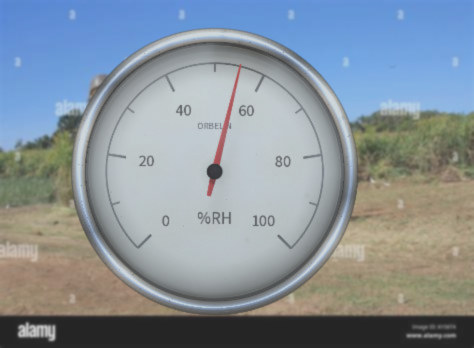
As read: 55%
